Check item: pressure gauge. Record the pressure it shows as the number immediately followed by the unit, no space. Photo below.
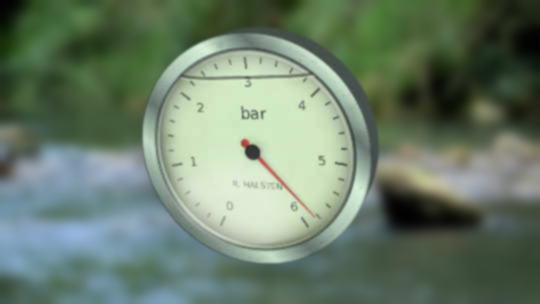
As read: 5.8bar
